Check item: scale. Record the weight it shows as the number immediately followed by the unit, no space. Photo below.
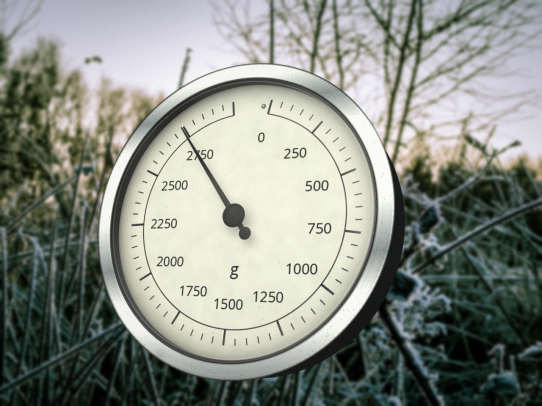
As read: 2750g
